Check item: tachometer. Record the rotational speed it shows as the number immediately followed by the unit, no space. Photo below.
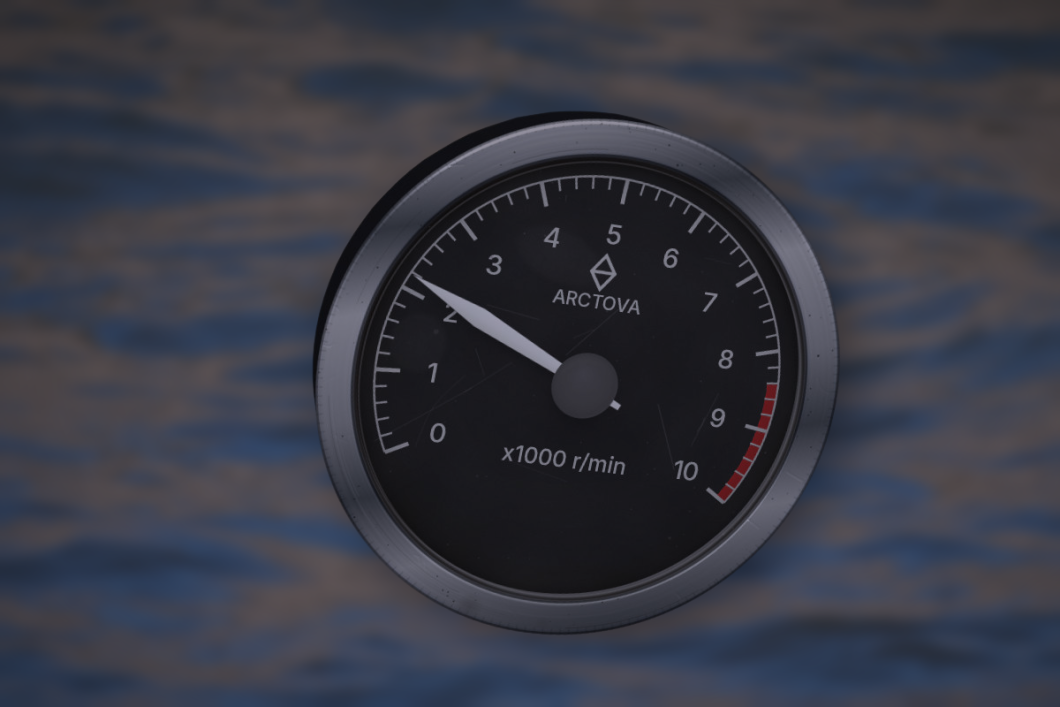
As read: 2200rpm
